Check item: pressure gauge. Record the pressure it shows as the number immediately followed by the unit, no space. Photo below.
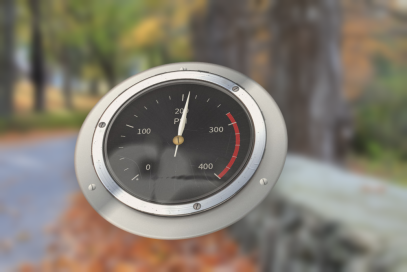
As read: 210psi
